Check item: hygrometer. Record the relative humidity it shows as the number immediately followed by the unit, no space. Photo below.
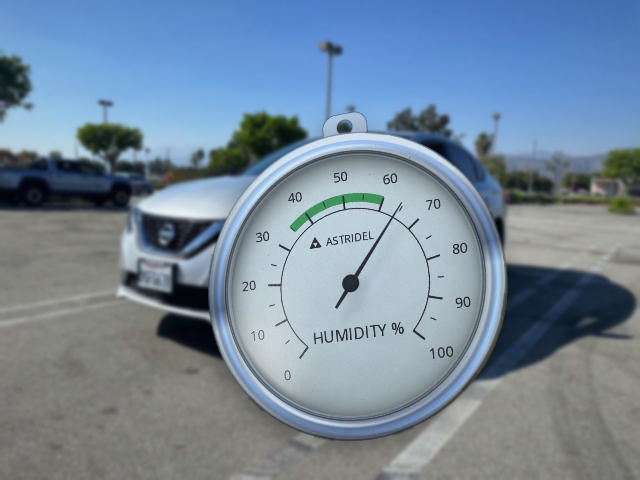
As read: 65%
